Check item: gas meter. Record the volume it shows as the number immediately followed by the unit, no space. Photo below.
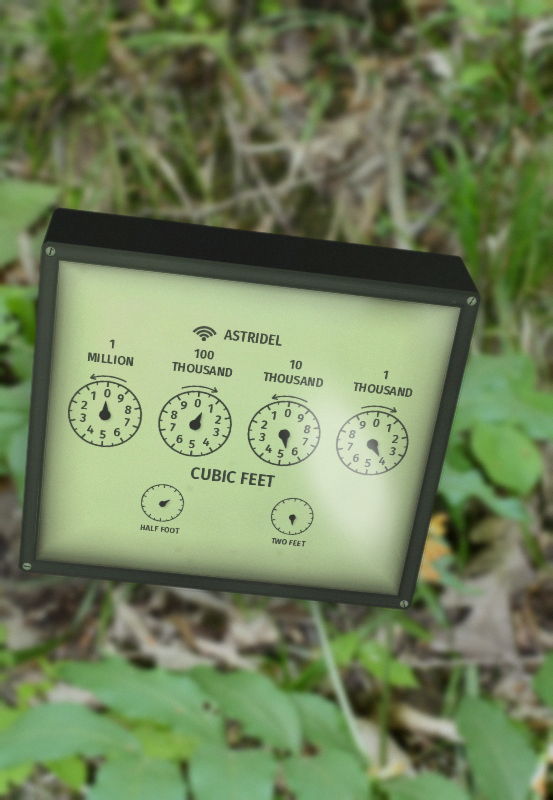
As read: 5400ft³
